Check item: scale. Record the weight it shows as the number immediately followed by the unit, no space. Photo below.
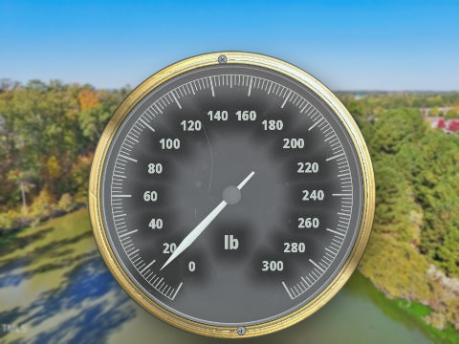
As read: 14lb
